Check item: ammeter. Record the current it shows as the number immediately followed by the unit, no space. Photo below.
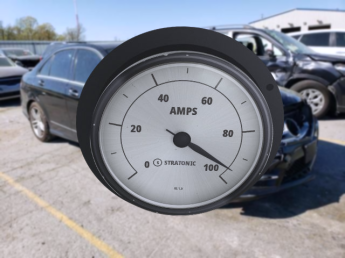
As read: 95A
